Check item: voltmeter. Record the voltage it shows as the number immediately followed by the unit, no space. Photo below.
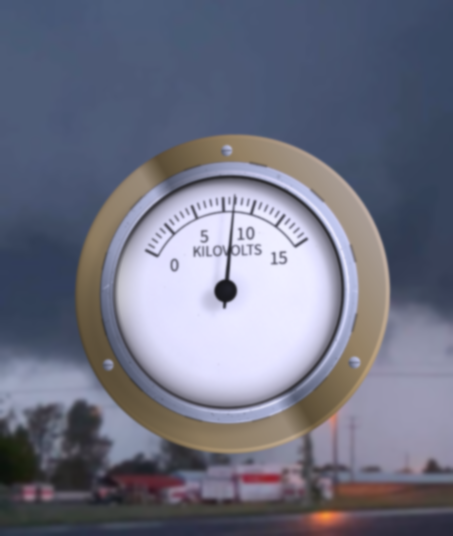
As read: 8.5kV
